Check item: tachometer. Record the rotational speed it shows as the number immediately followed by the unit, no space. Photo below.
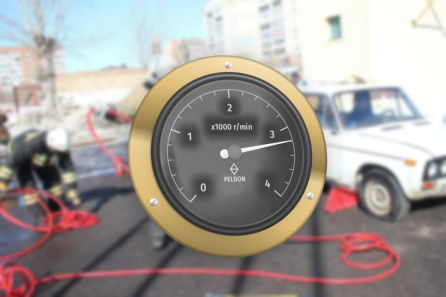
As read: 3200rpm
